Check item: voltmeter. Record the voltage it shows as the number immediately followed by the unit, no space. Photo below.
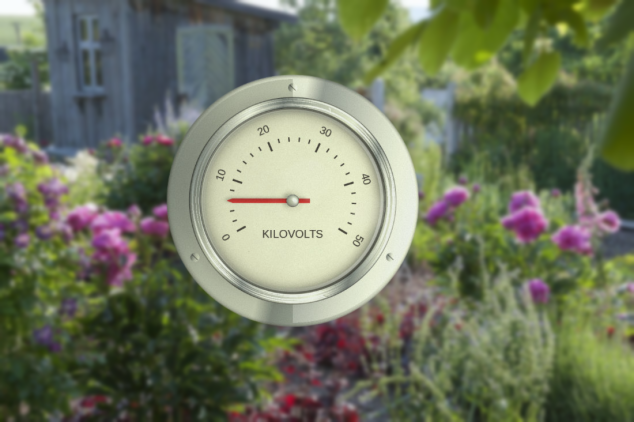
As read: 6kV
